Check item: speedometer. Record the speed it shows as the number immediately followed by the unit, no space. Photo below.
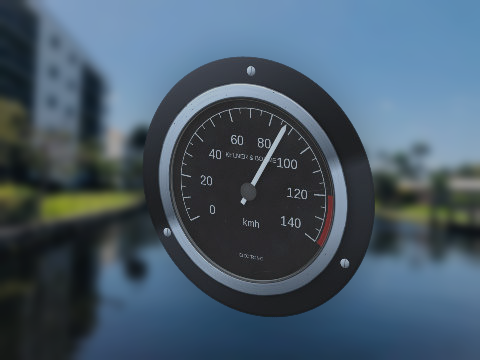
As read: 87.5km/h
